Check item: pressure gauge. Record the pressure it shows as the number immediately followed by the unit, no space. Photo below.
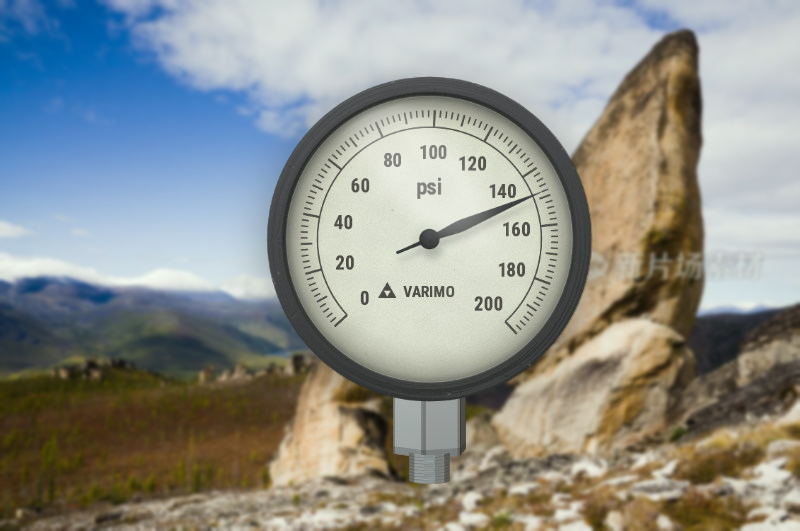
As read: 148psi
